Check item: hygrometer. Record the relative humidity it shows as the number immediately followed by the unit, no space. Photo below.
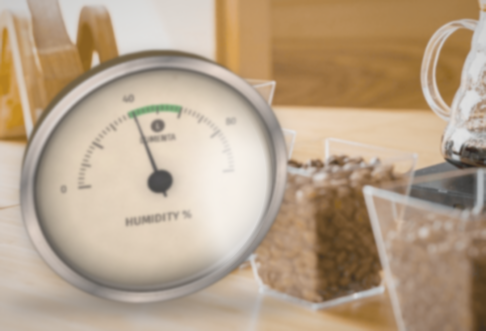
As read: 40%
